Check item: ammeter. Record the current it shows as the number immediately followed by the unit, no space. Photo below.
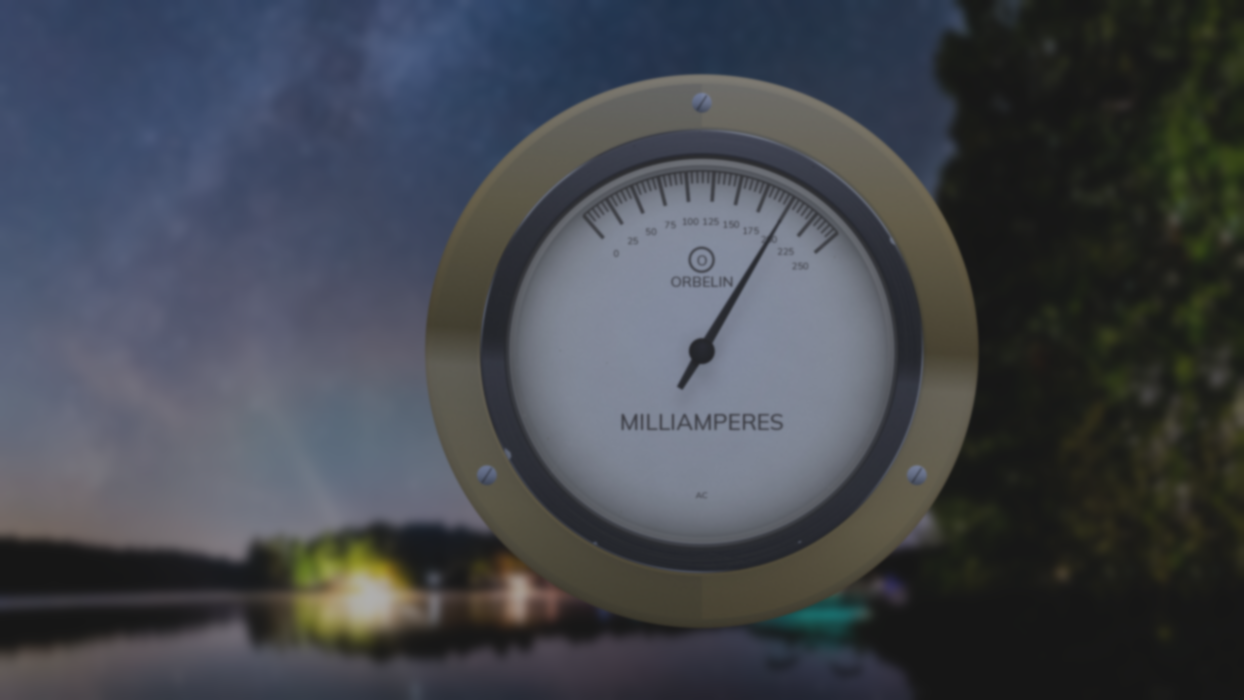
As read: 200mA
